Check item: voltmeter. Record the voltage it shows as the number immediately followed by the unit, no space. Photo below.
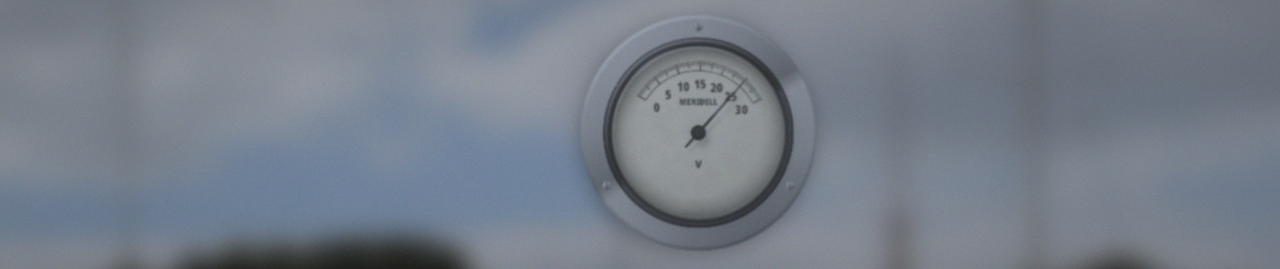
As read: 25V
